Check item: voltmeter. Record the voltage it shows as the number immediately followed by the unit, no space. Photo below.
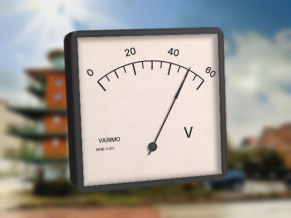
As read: 50V
